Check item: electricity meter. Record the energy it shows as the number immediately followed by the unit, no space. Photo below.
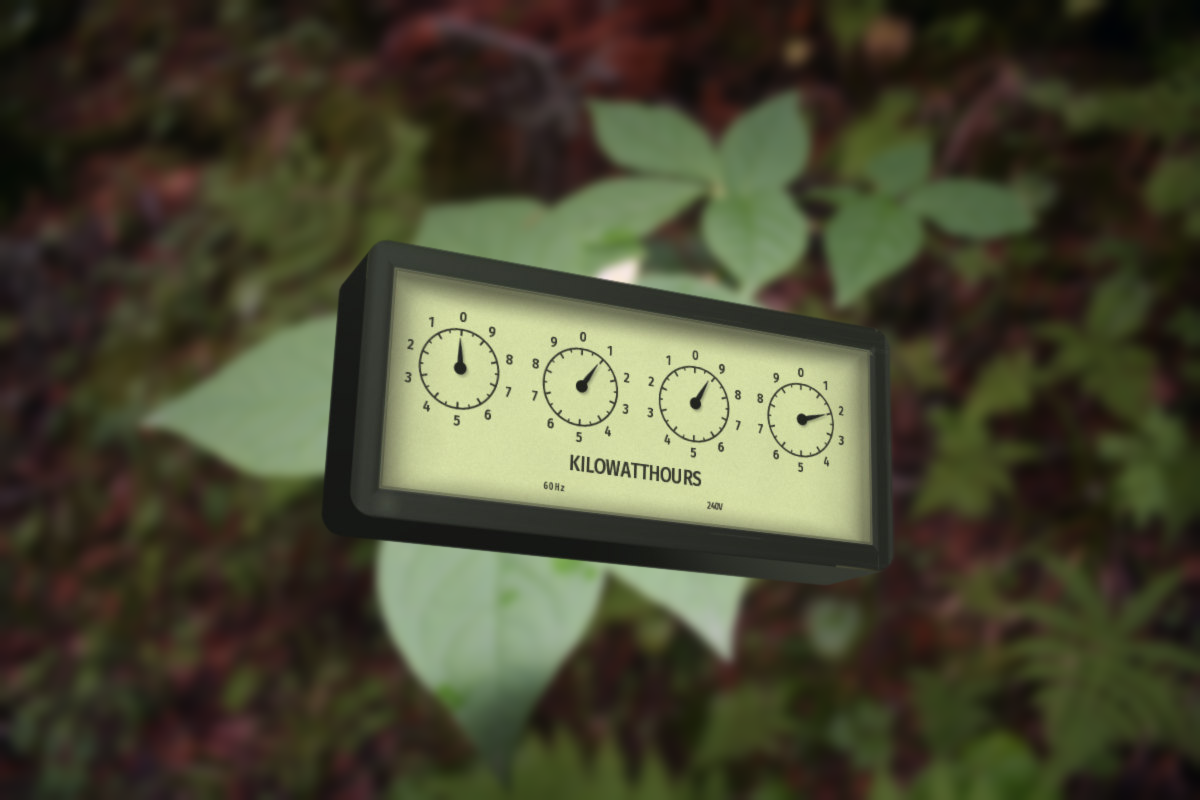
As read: 92kWh
